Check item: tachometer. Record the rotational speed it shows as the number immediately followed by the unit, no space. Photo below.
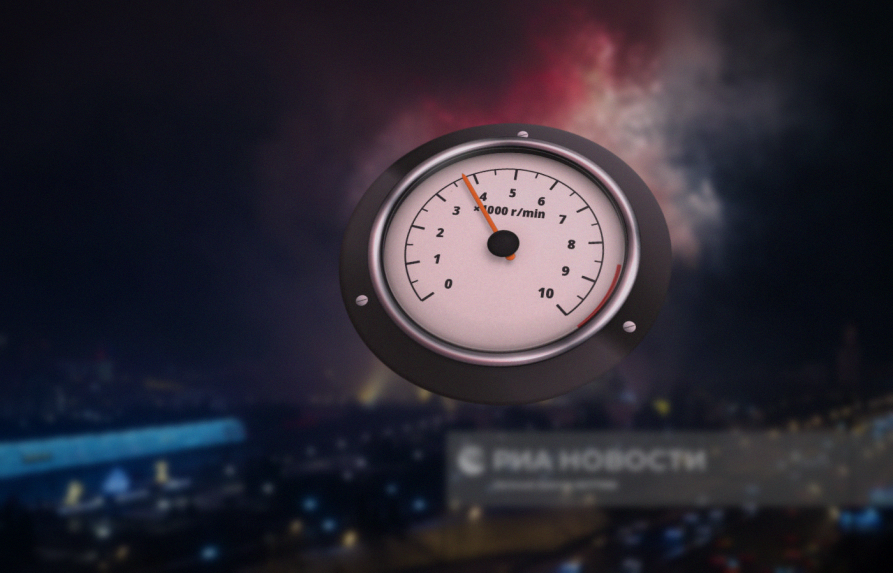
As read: 3750rpm
